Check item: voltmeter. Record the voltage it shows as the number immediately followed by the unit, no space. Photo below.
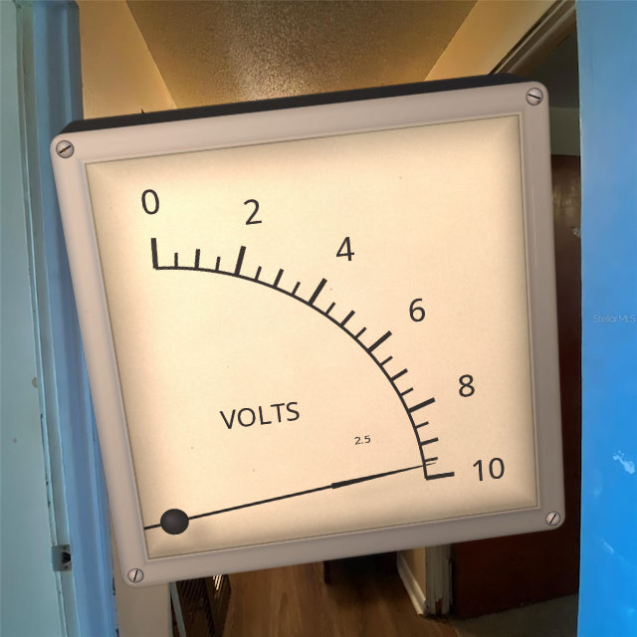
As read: 9.5V
